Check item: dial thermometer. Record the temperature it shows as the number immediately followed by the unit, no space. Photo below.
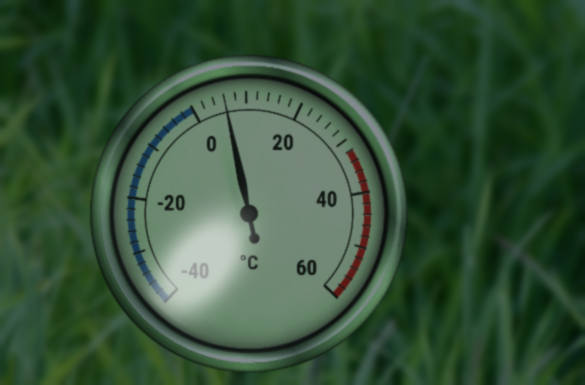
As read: 6°C
